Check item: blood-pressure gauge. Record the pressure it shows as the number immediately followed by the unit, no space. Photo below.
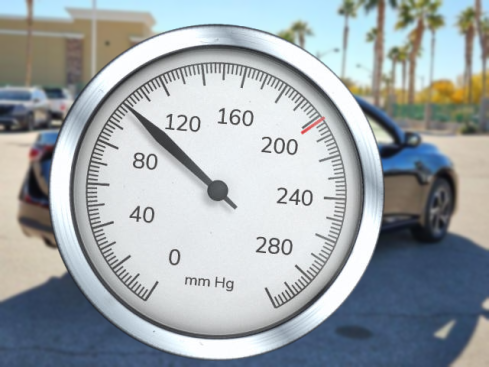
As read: 100mmHg
